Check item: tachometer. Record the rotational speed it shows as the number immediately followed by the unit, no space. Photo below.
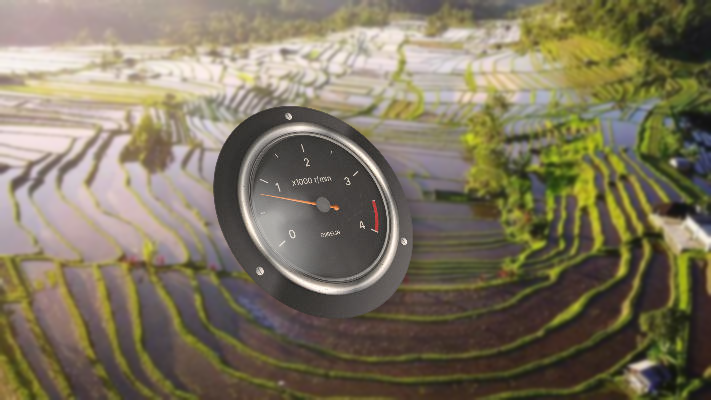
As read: 750rpm
